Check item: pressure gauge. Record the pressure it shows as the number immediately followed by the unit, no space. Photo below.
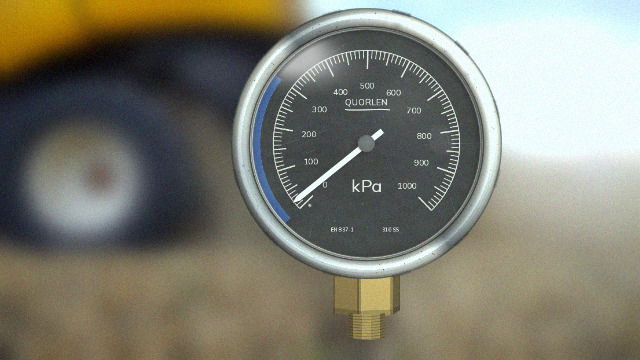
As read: 20kPa
